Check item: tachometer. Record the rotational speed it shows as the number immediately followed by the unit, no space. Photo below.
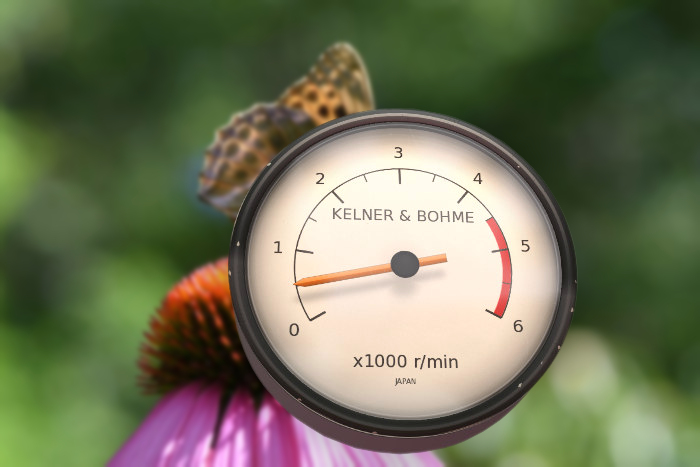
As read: 500rpm
